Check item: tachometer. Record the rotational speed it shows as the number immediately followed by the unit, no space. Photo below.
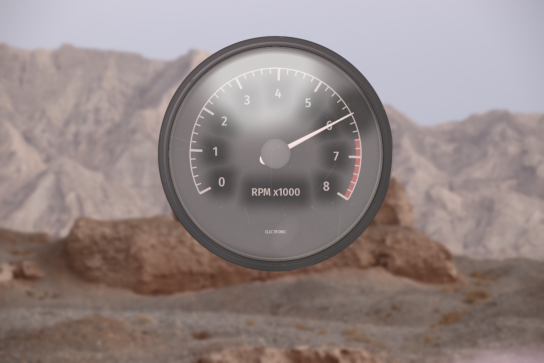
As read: 6000rpm
